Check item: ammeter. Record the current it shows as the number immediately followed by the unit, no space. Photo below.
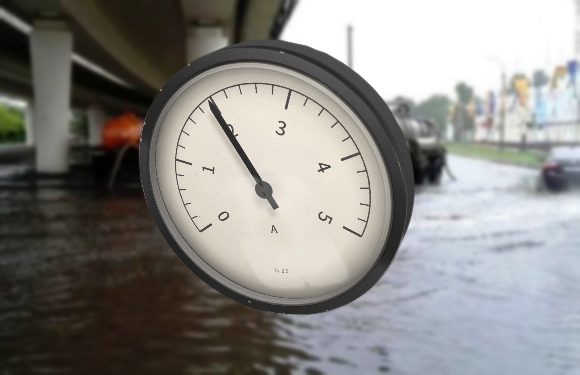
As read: 2A
